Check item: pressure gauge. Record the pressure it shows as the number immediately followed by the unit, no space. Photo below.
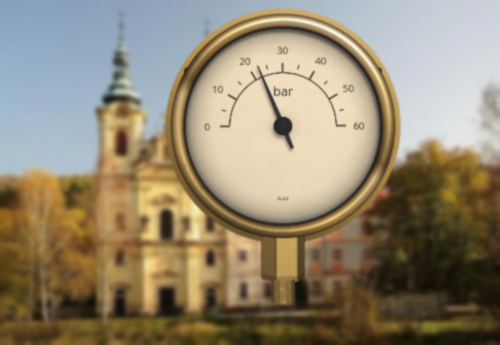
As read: 22.5bar
